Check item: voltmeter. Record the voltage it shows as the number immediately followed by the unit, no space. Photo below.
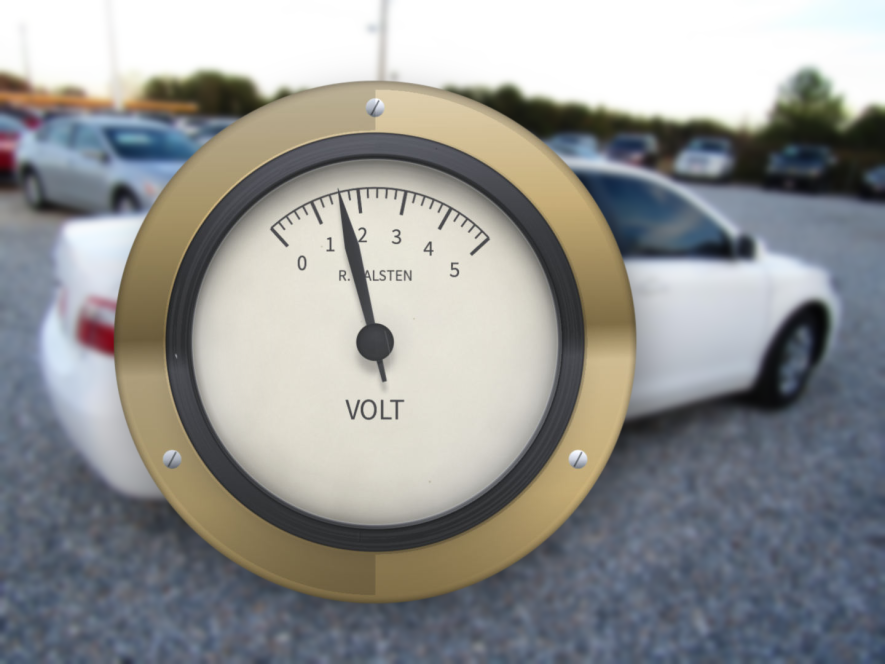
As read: 1.6V
